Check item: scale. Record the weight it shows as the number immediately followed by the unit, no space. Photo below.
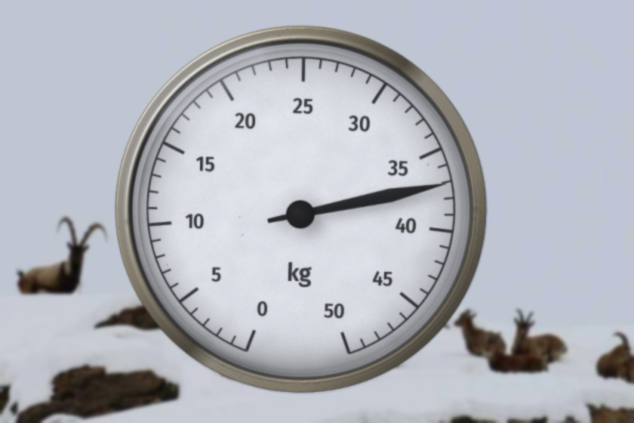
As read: 37kg
